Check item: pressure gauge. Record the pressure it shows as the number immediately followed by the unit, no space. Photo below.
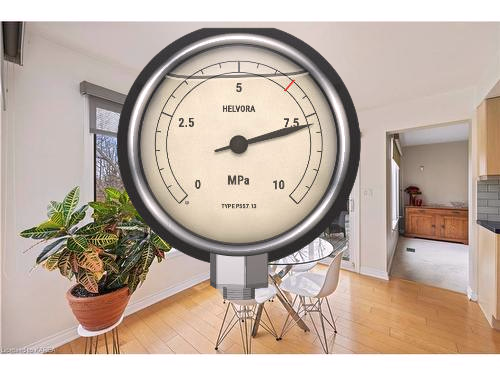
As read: 7.75MPa
